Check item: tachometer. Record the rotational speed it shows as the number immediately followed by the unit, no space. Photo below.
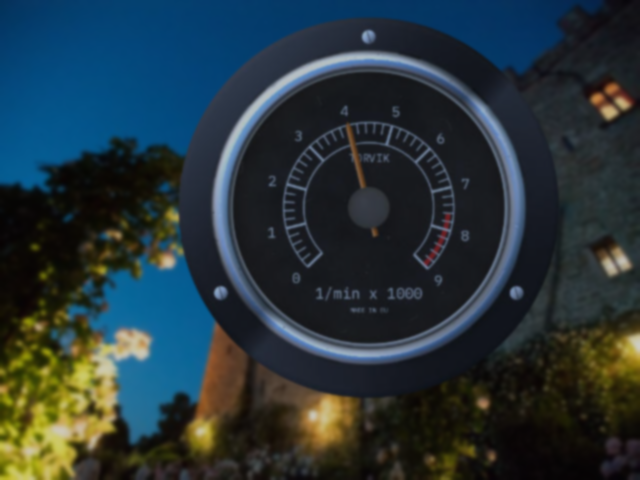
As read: 4000rpm
